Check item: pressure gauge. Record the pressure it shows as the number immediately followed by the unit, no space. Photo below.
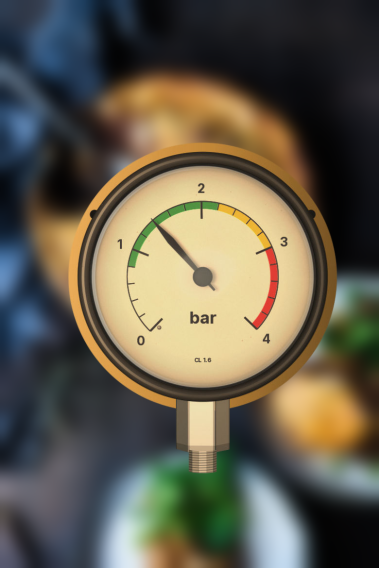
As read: 1.4bar
